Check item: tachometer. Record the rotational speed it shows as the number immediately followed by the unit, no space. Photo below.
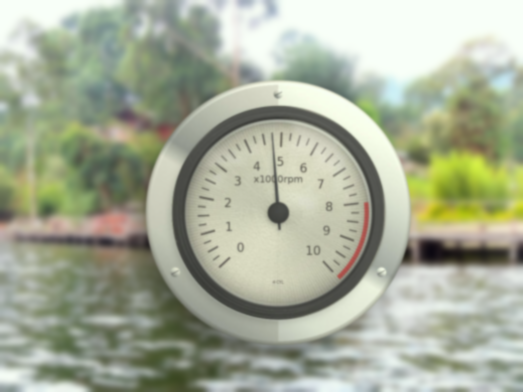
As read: 4750rpm
